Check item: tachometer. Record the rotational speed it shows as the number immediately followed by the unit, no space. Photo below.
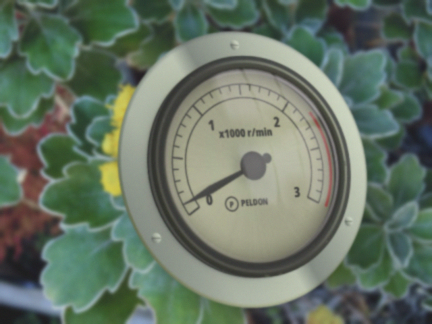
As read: 100rpm
